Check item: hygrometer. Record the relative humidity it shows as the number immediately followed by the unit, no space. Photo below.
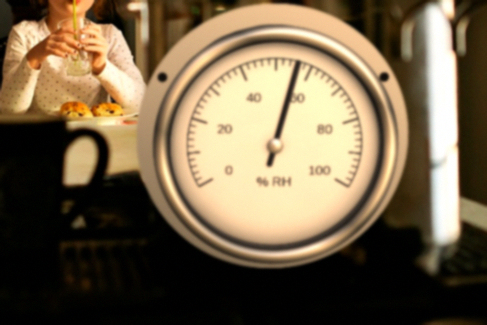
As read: 56%
